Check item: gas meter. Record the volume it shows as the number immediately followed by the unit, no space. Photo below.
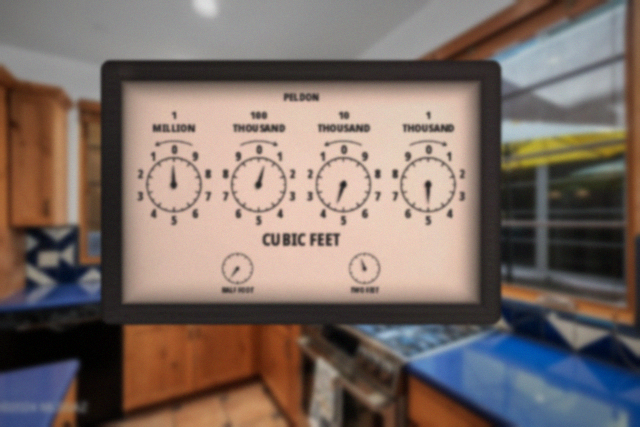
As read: 4500ft³
